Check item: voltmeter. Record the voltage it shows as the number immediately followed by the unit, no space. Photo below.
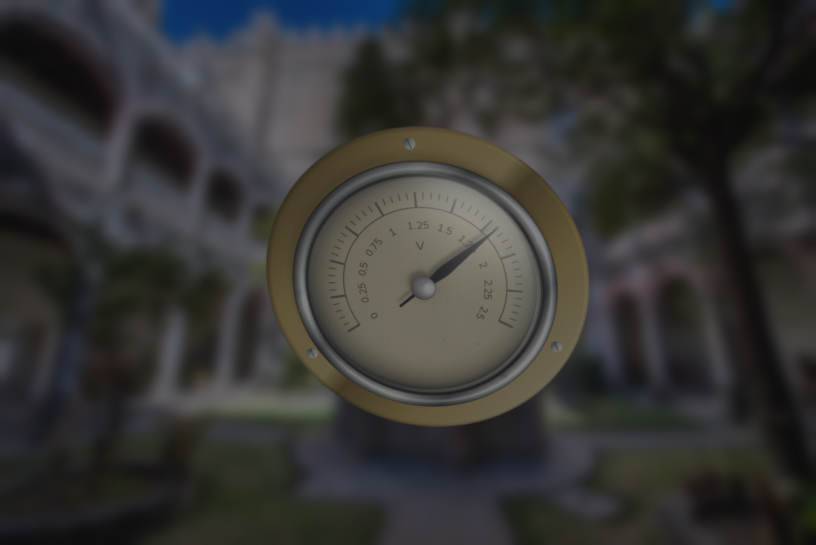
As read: 1.8V
